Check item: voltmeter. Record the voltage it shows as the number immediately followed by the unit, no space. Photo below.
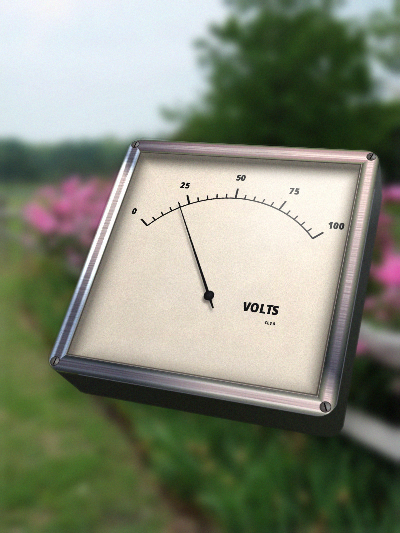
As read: 20V
